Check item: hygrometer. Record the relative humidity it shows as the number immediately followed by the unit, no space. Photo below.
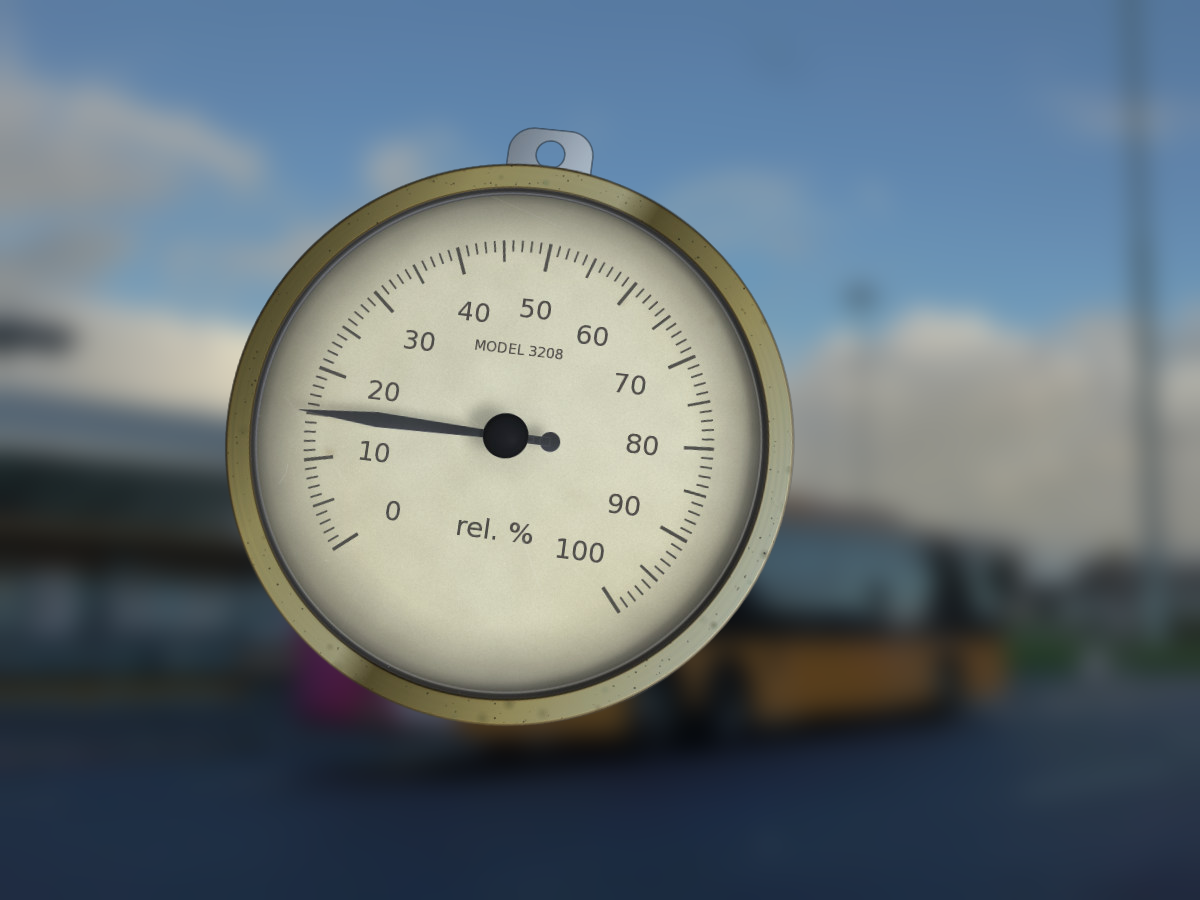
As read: 15%
